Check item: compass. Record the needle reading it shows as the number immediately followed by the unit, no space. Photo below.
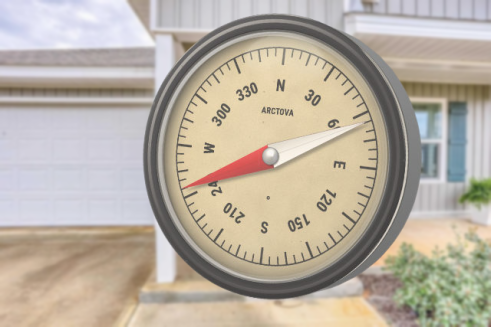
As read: 245°
